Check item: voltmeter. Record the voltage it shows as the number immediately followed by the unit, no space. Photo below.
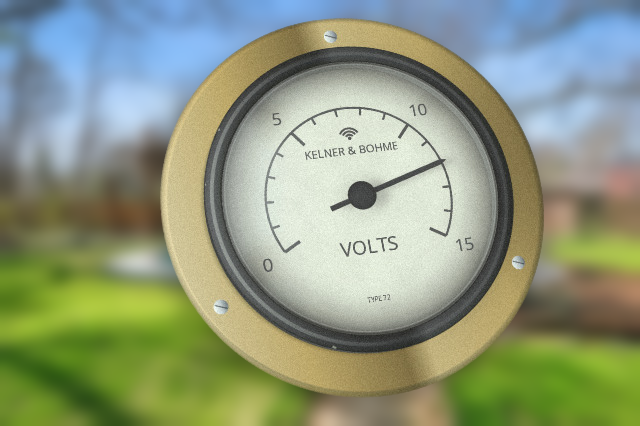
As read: 12V
